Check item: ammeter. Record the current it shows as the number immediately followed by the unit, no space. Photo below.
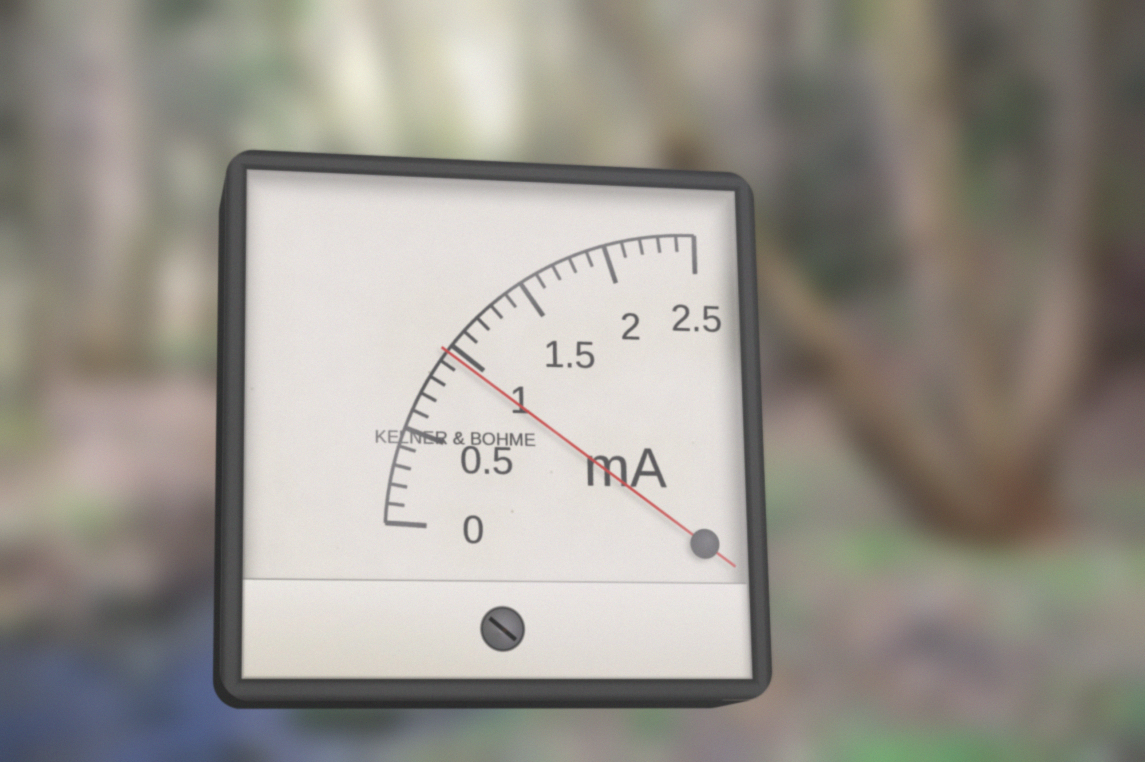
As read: 0.95mA
